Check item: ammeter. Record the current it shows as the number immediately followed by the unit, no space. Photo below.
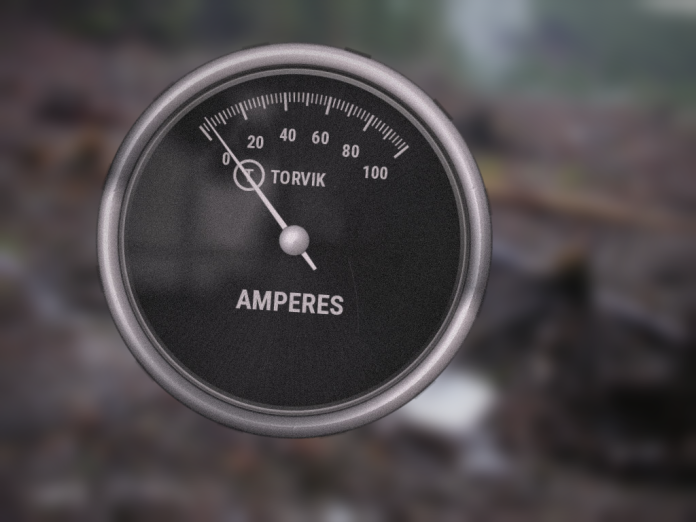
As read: 4A
